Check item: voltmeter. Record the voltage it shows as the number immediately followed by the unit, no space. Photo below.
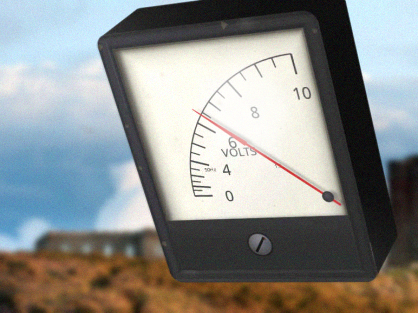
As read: 6.5V
